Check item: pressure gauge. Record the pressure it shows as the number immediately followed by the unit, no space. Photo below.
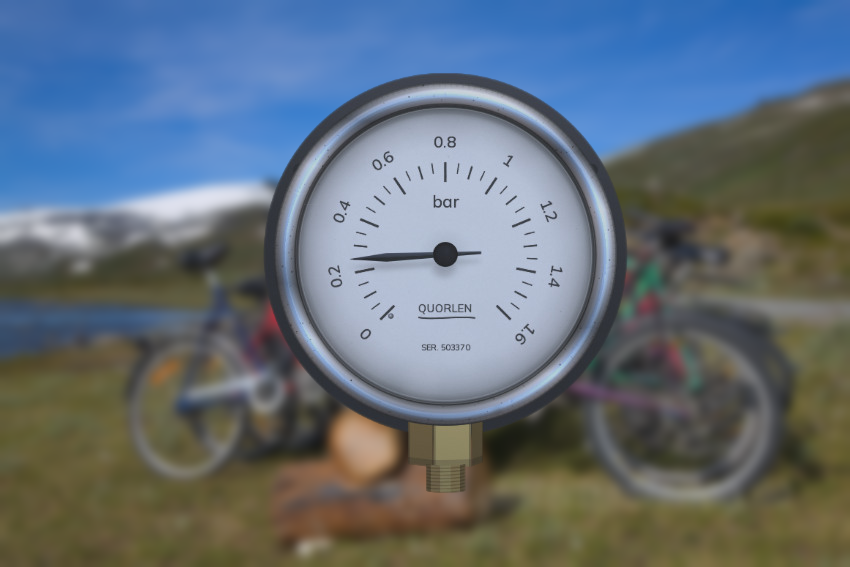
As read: 0.25bar
